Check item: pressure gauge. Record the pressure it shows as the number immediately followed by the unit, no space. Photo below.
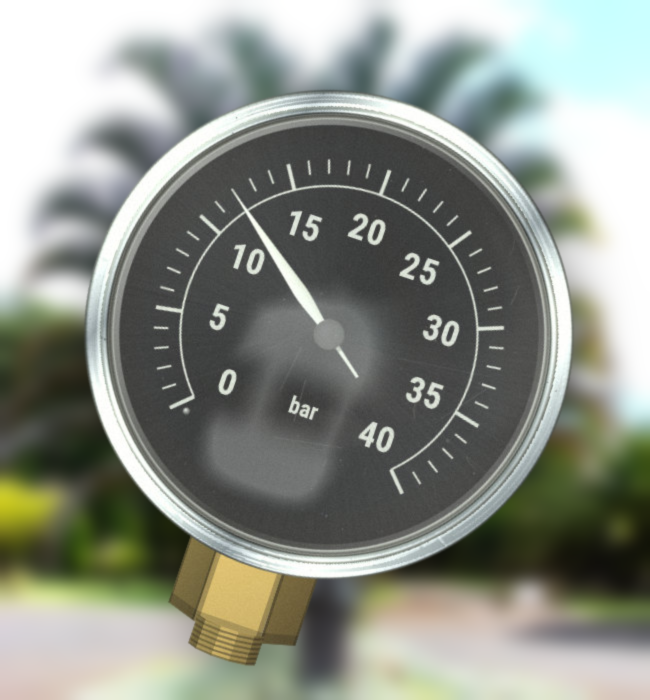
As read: 12bar
